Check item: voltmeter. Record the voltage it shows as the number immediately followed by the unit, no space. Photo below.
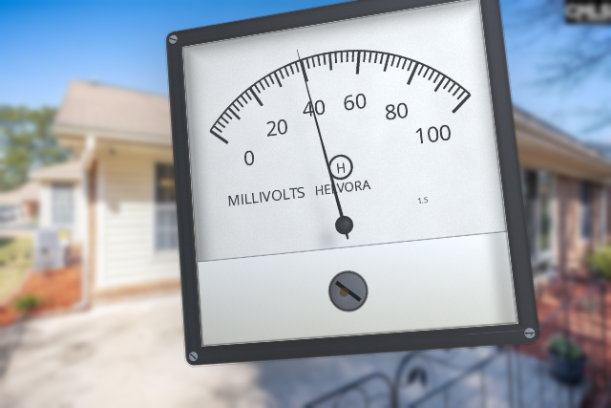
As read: 40mV
